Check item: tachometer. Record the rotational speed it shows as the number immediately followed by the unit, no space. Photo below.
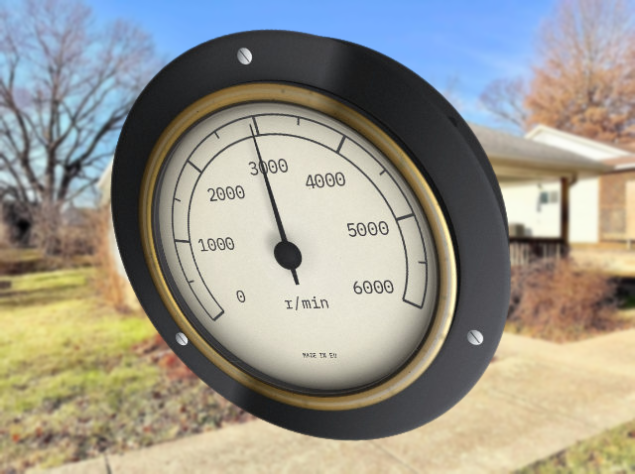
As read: 3000rpm
